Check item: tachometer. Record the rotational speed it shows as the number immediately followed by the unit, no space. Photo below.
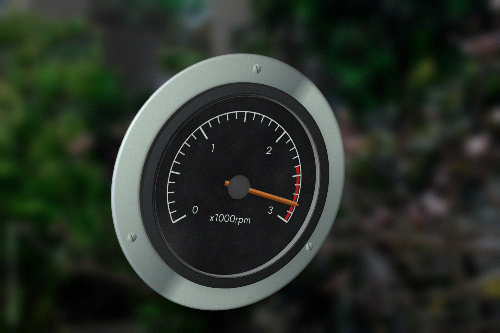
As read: 2800rpm
